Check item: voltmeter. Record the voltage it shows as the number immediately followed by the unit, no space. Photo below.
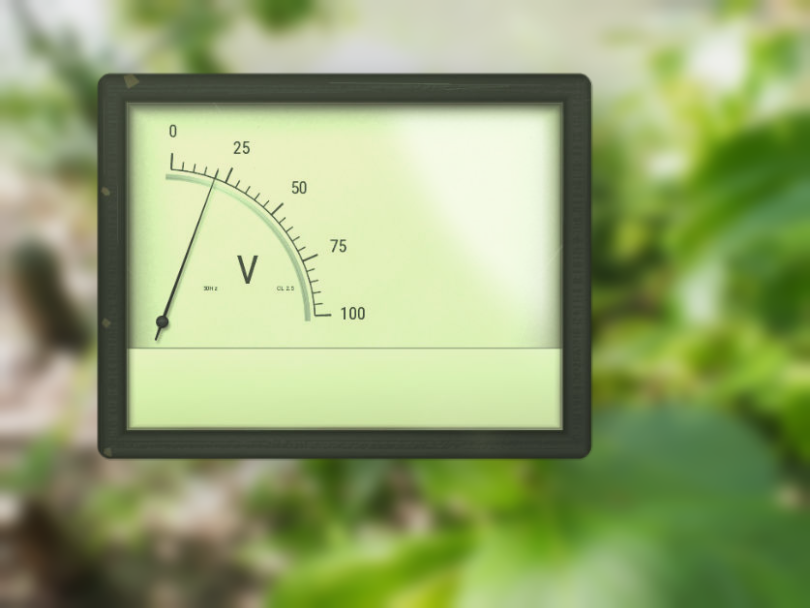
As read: 20V
